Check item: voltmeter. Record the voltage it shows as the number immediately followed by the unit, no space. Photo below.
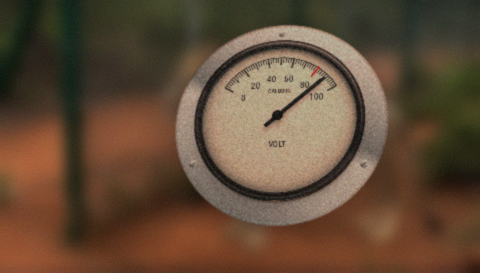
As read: 90V
